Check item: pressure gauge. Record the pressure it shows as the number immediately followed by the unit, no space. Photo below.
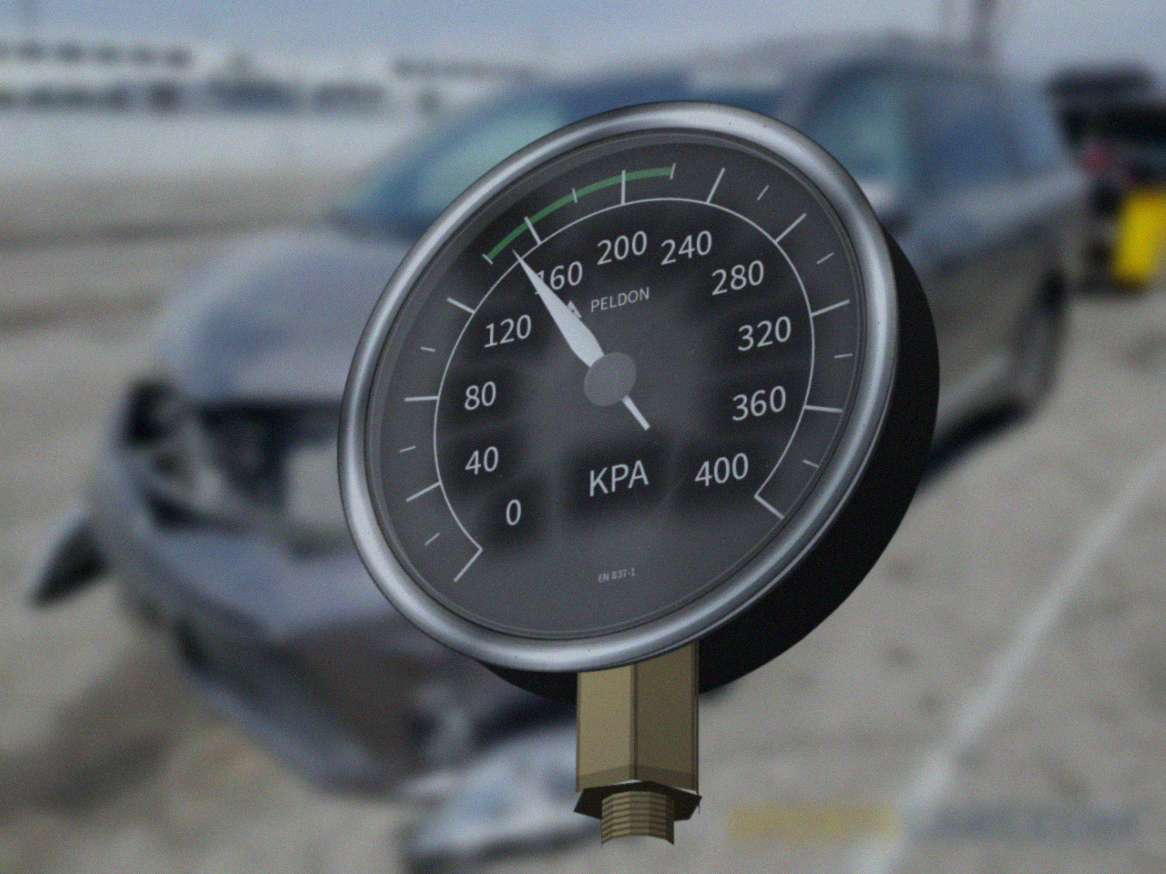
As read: 150kPa
